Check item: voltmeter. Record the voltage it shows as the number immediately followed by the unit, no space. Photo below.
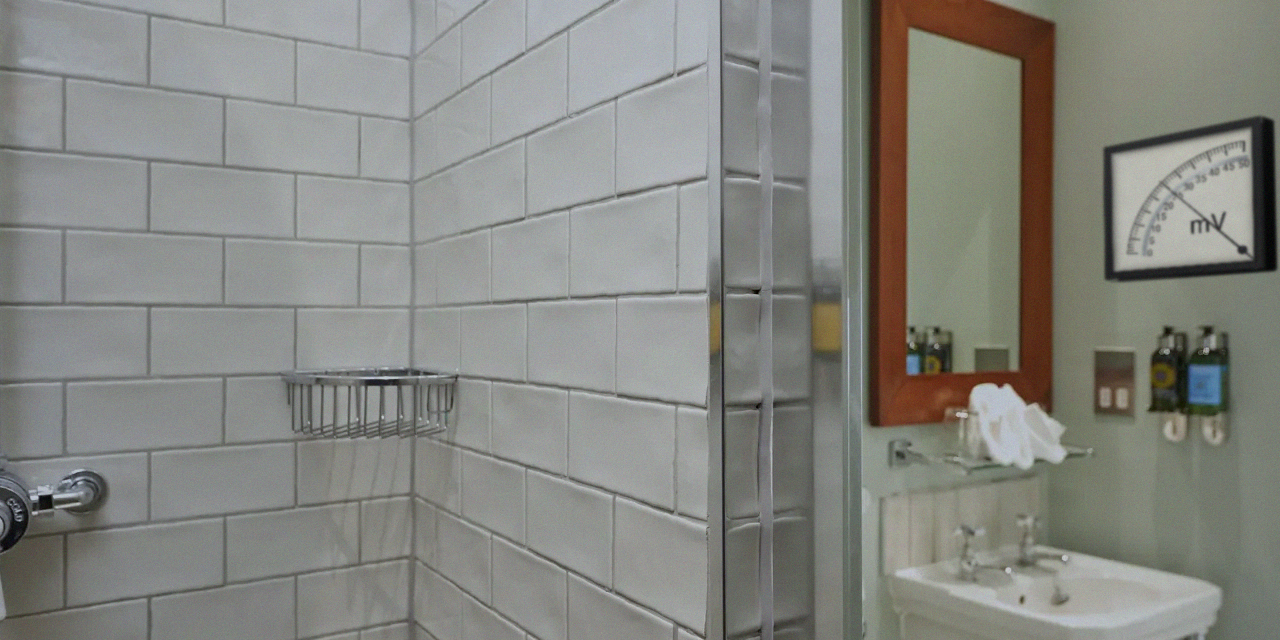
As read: 25mV
